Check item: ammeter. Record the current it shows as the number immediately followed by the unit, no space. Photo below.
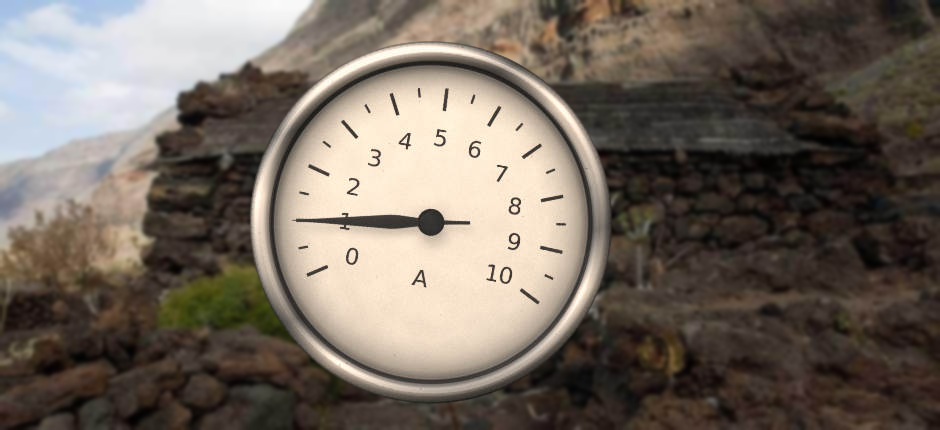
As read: 1A
